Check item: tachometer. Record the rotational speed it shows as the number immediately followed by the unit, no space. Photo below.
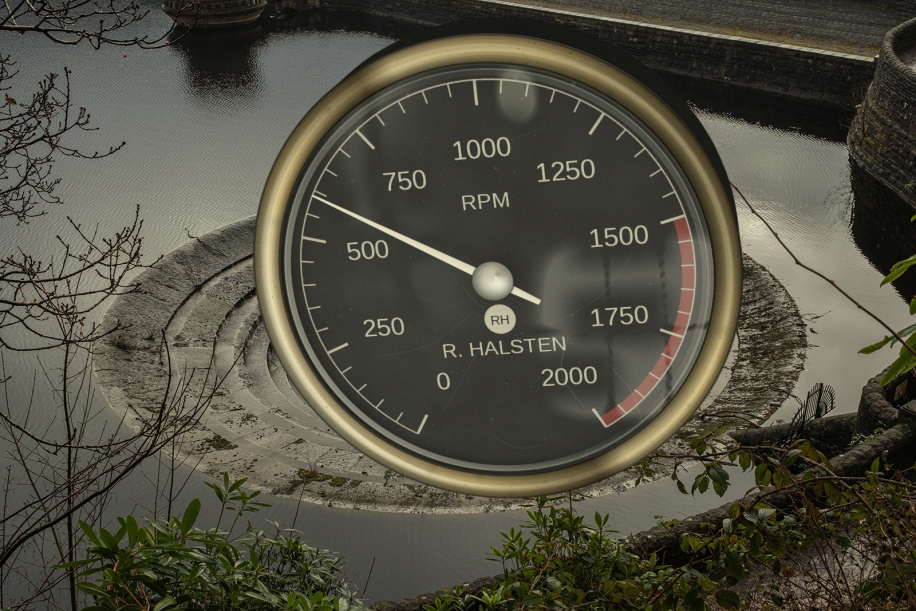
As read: 600rpm
